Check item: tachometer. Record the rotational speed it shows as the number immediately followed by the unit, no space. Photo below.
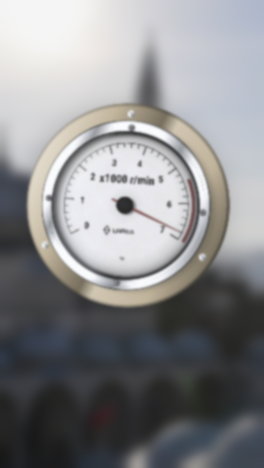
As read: 6800rpm
